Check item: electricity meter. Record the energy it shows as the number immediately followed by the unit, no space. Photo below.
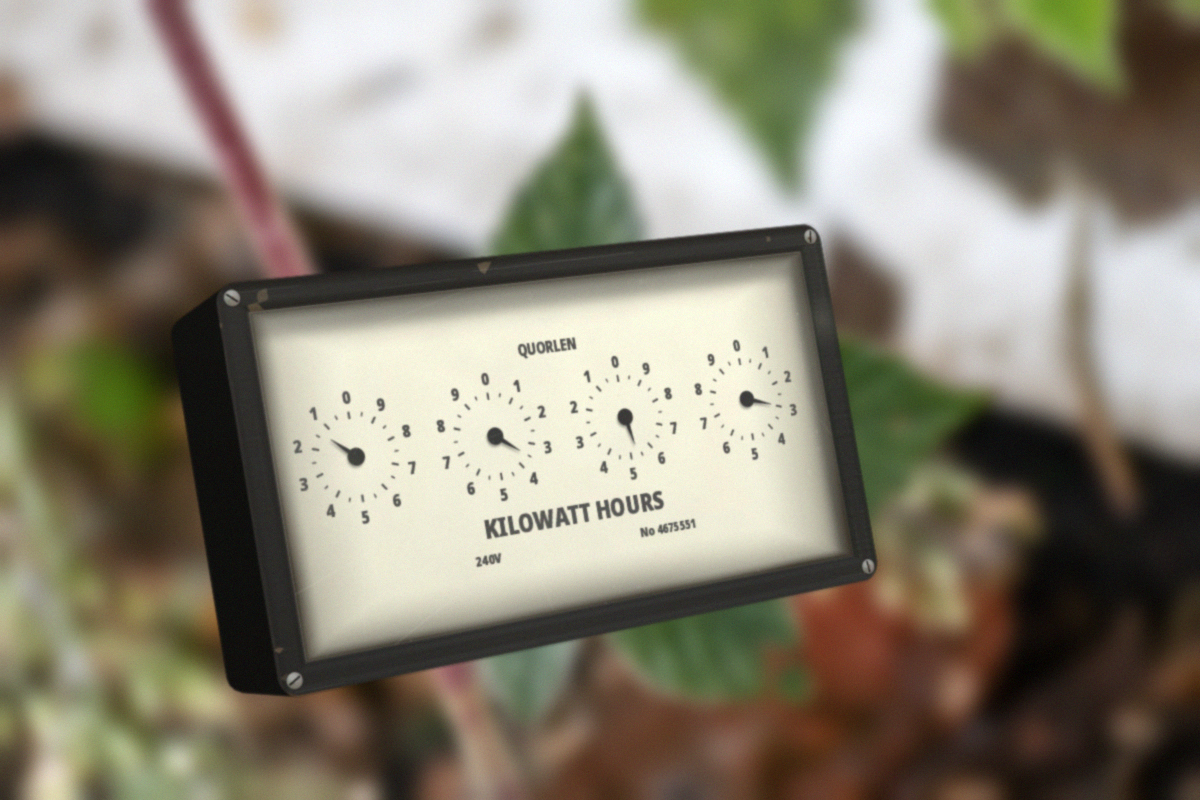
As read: 1353kWh
